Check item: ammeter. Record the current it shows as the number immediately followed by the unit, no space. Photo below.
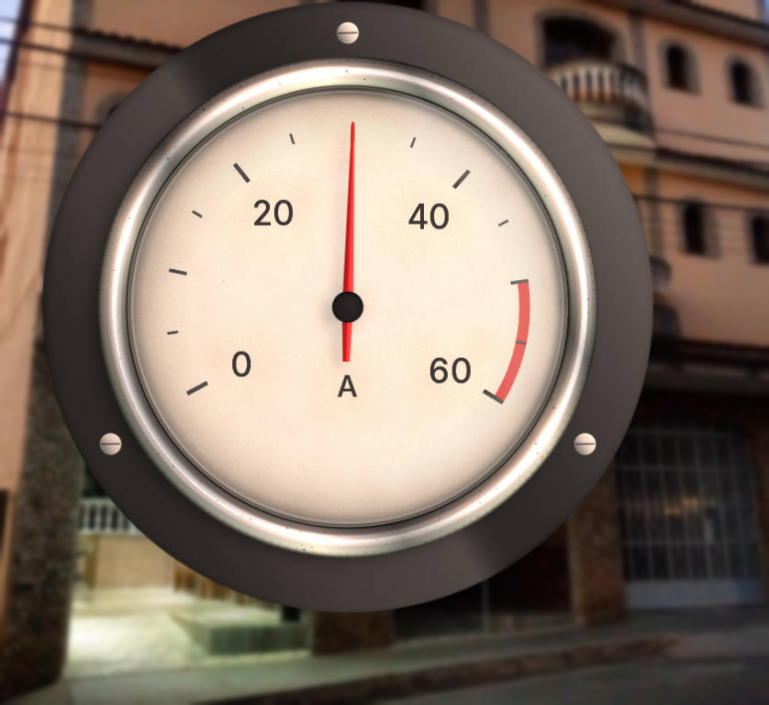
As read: 30A
